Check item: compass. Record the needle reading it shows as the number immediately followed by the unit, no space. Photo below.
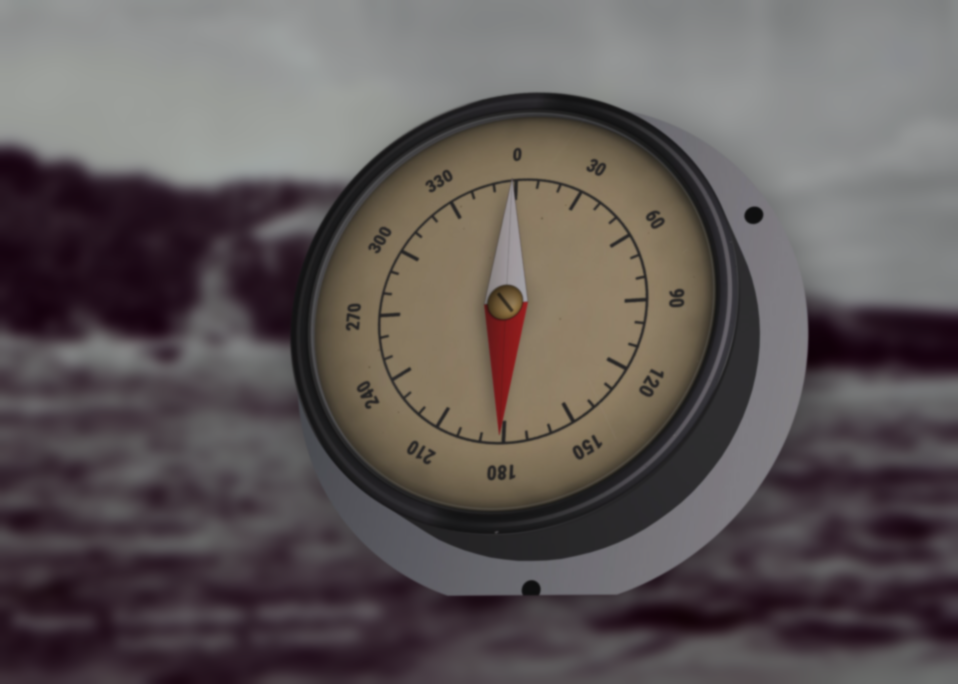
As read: 180°
